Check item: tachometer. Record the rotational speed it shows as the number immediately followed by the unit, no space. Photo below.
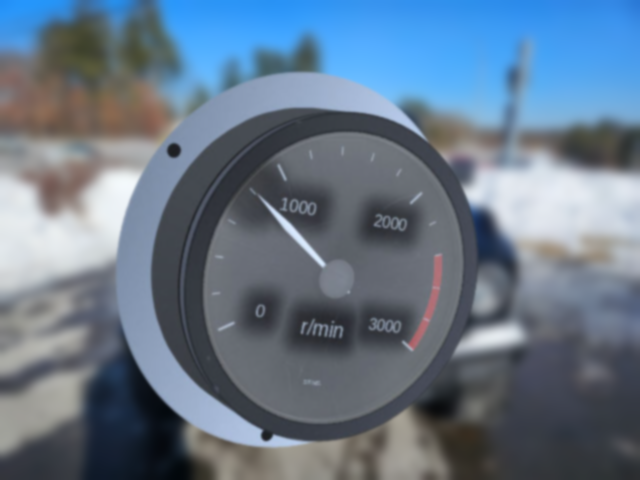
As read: 800rpm
